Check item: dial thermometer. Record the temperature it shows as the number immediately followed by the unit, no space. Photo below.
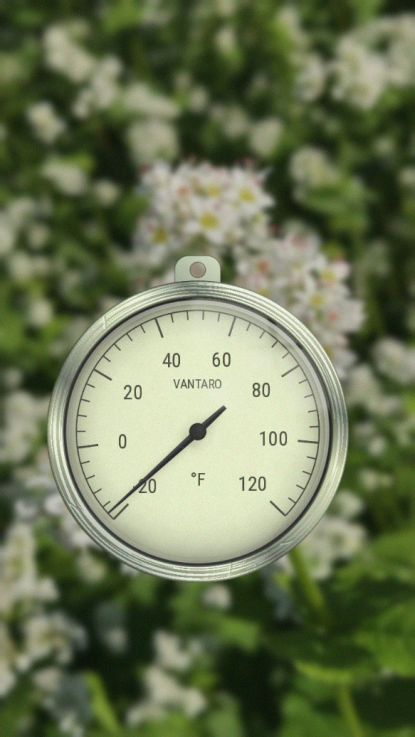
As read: -18°F
